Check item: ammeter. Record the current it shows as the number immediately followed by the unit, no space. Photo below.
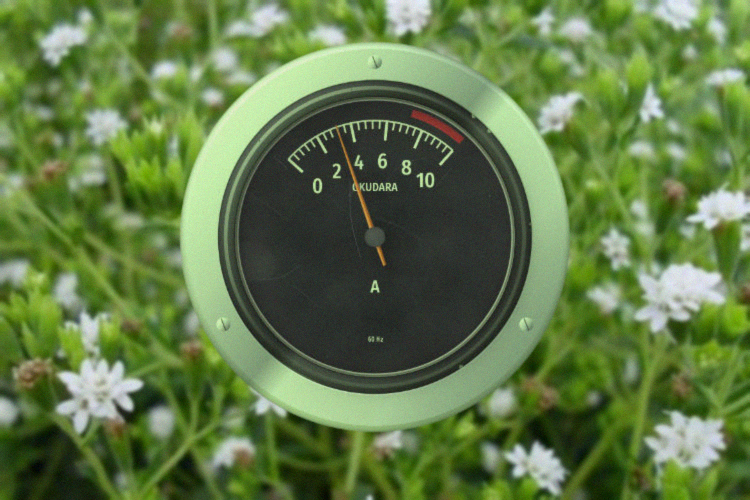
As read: 3.2A
